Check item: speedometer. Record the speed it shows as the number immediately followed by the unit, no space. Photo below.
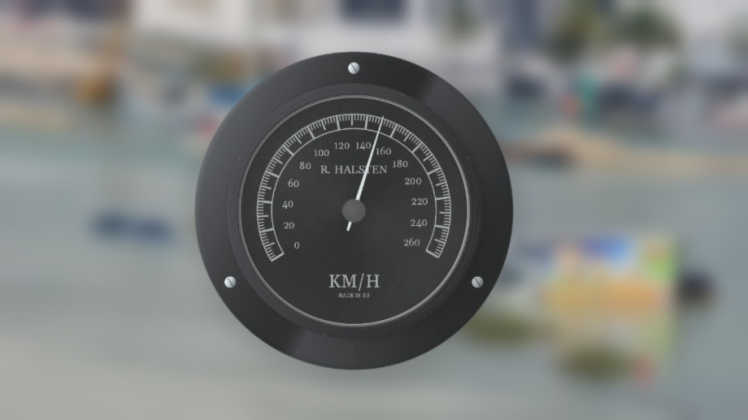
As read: 150km/h
